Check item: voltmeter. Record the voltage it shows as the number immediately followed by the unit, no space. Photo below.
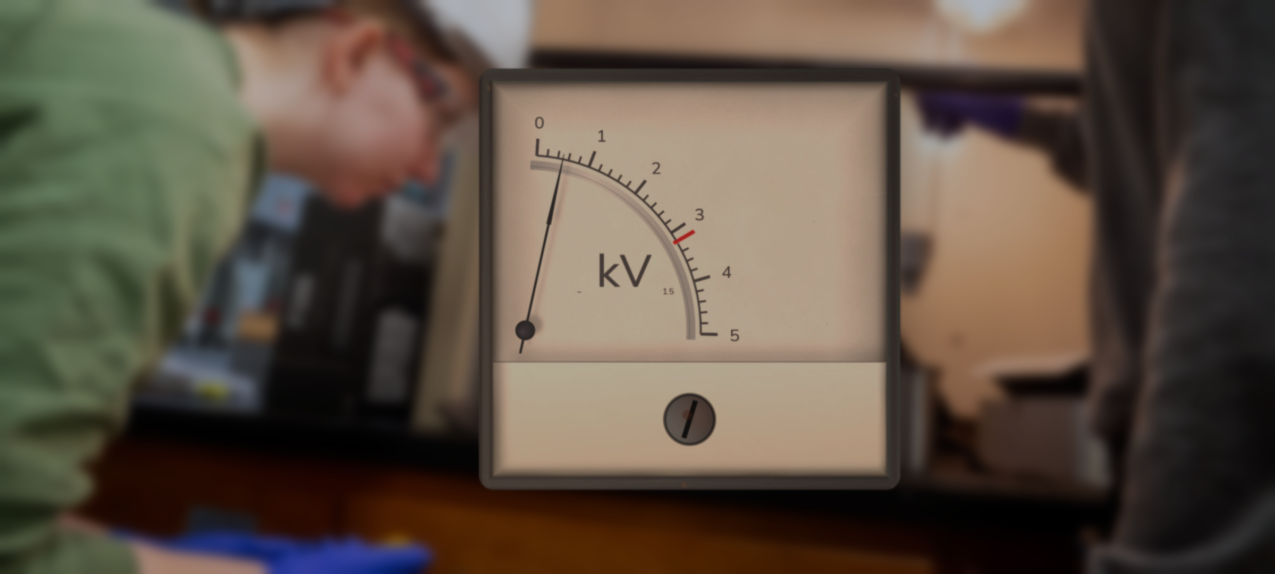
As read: 0.5kV
